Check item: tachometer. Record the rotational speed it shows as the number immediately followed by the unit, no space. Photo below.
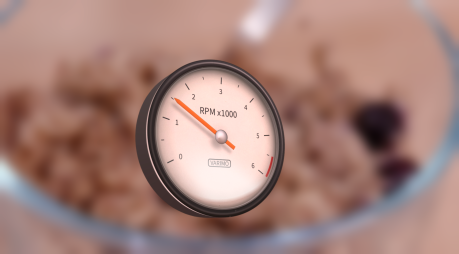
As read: 1500rpm
